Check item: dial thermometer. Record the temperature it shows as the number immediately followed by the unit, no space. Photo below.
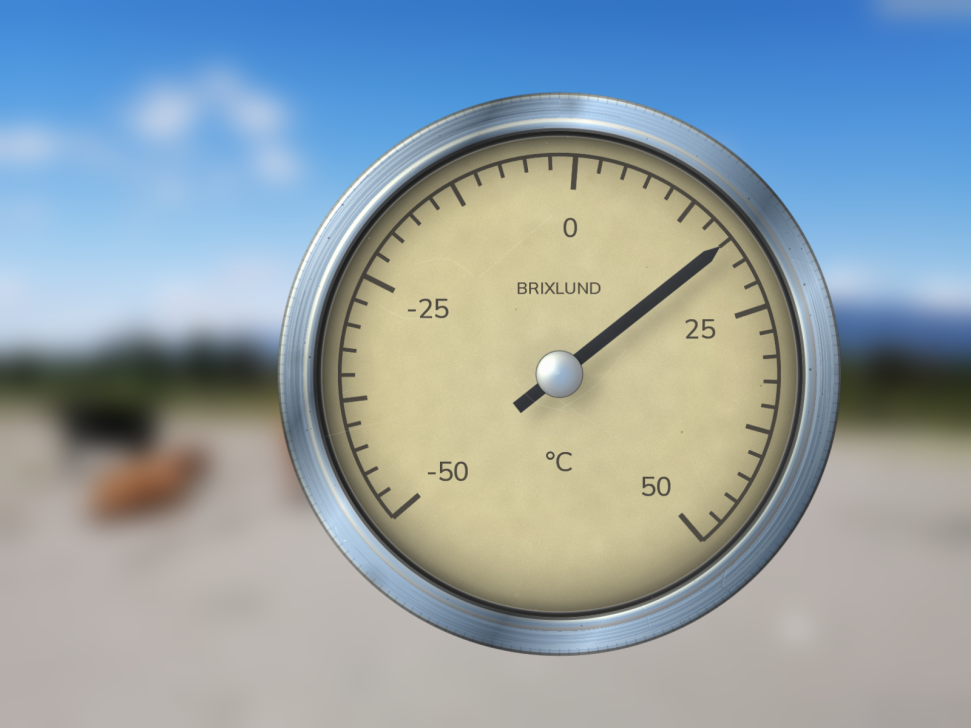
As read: 17.5°C
